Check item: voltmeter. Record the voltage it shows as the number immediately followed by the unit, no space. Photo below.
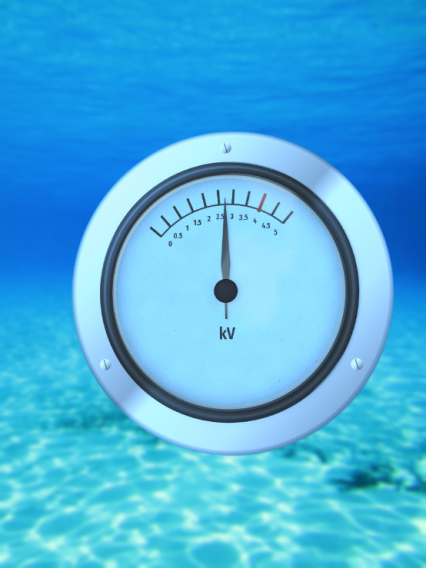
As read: 2.75kV
